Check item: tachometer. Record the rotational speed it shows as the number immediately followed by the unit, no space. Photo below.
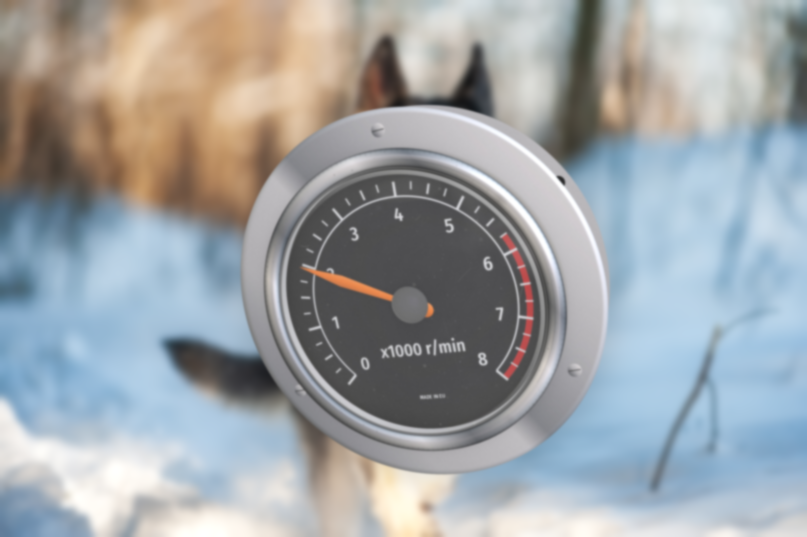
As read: 2000rpm
